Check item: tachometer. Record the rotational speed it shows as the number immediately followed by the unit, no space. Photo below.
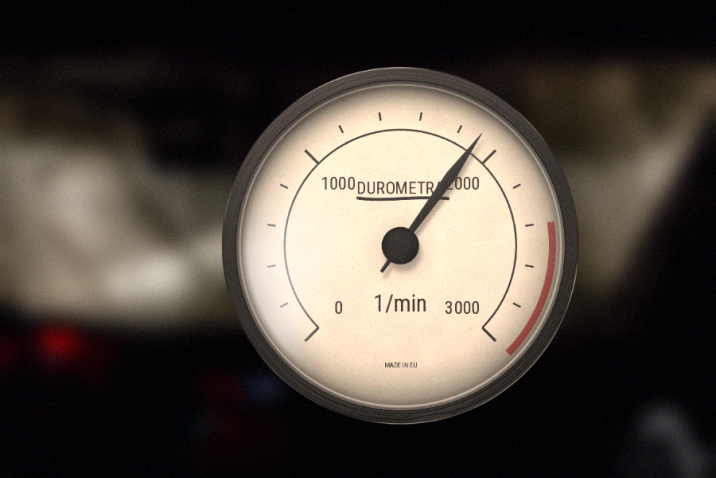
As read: 1900rpm
